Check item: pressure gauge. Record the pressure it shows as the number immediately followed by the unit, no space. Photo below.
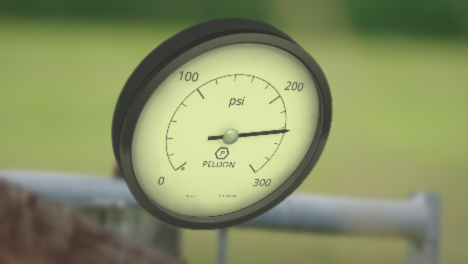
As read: 240psi
